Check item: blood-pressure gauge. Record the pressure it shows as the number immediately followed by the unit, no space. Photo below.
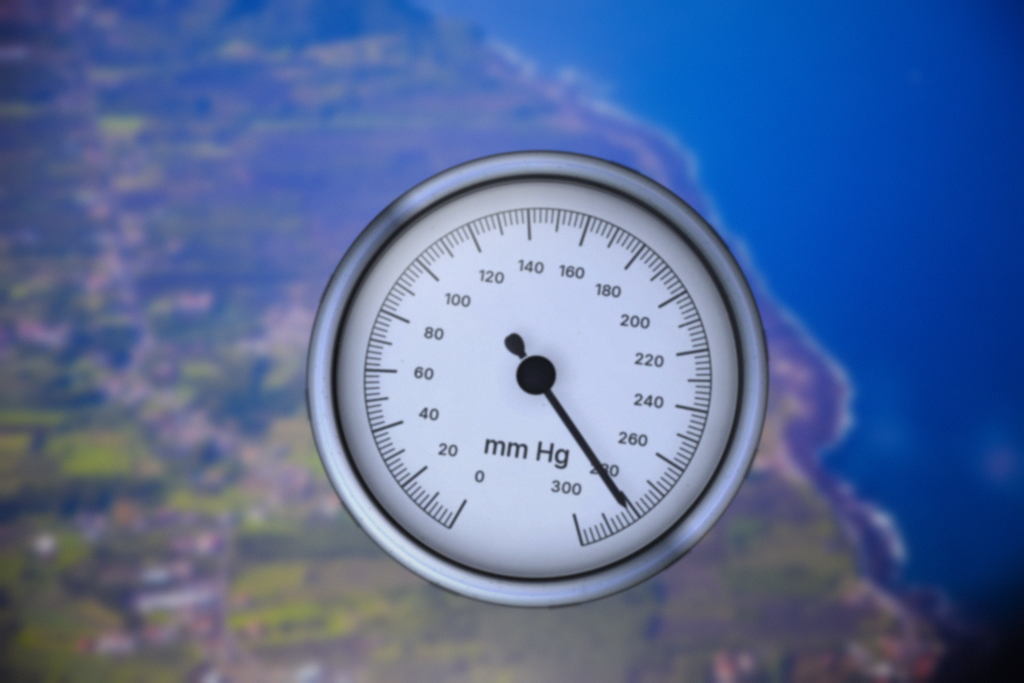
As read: 282mmHg
